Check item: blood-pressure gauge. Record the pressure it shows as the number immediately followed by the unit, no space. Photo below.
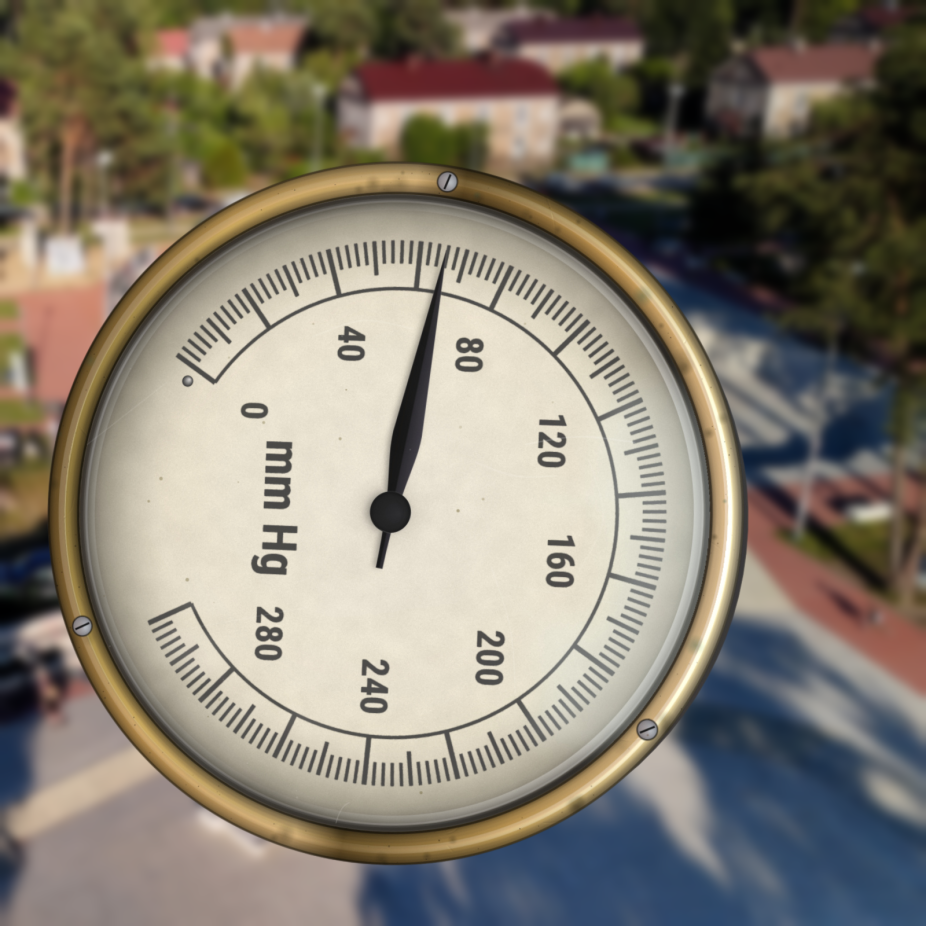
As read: 66mmHg
